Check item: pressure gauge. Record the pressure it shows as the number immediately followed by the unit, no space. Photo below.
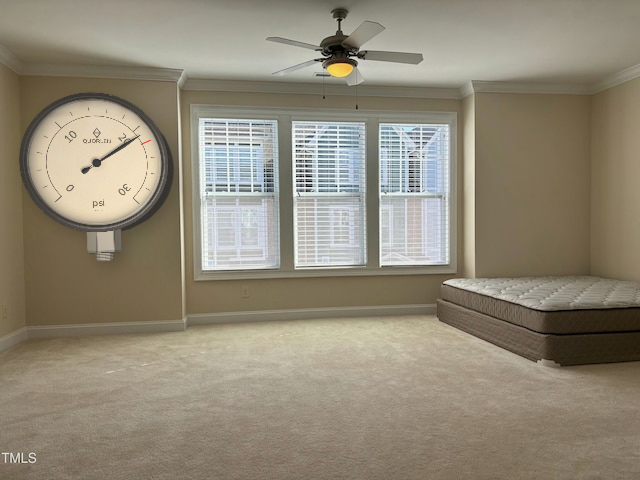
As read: 21psi
